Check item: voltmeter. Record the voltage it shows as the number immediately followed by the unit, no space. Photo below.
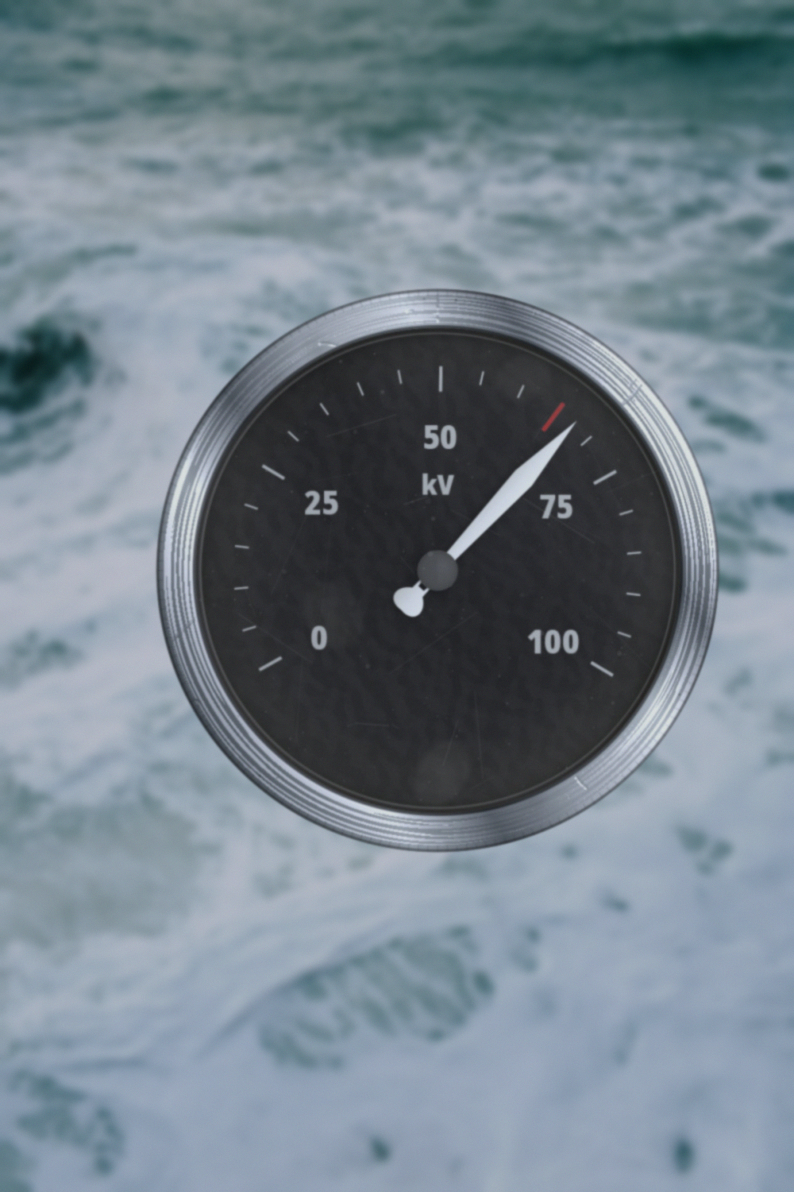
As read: 67.5kV
